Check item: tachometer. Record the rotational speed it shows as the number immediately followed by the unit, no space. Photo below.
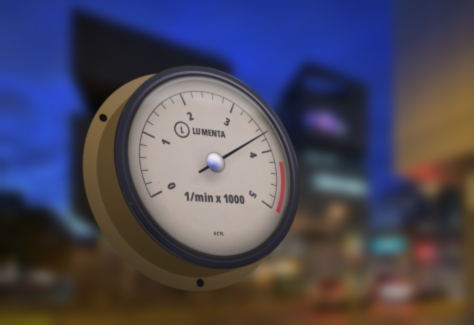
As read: 3700rpm
